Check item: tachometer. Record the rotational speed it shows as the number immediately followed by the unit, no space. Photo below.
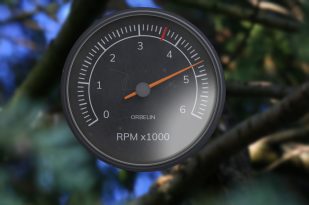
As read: 4700rpm
